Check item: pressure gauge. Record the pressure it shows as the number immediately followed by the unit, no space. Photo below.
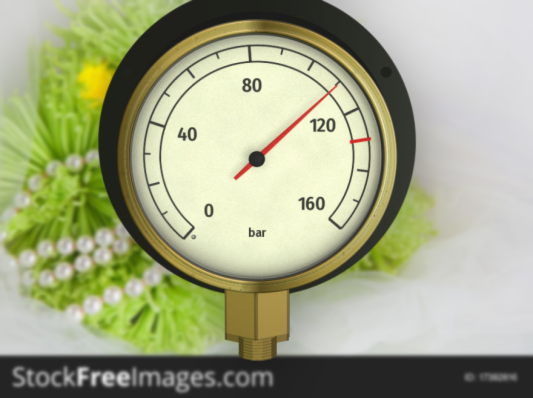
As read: 110bar
